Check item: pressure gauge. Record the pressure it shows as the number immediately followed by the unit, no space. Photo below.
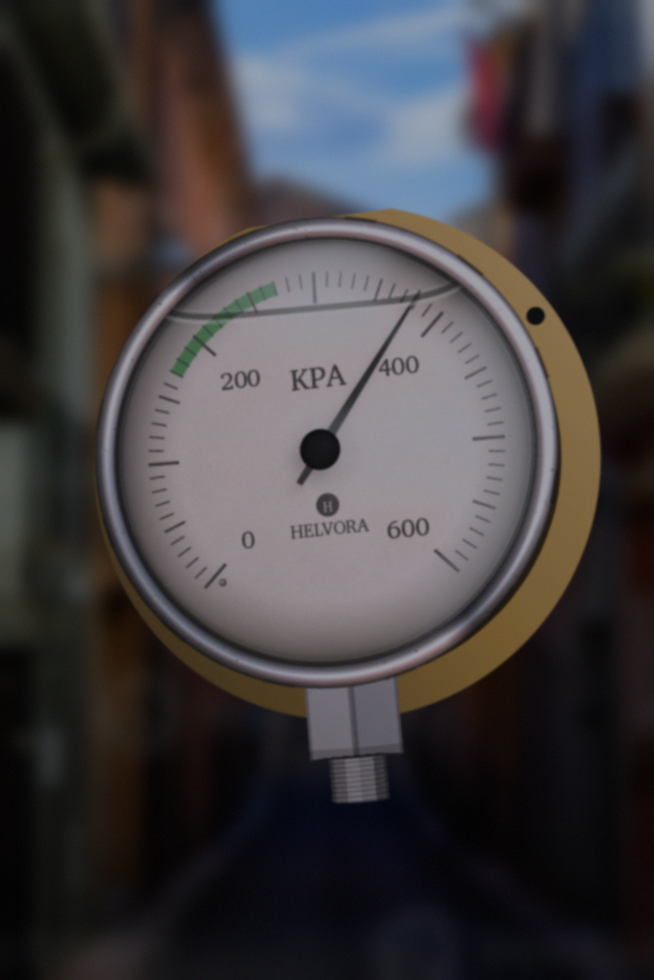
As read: 380kPa
